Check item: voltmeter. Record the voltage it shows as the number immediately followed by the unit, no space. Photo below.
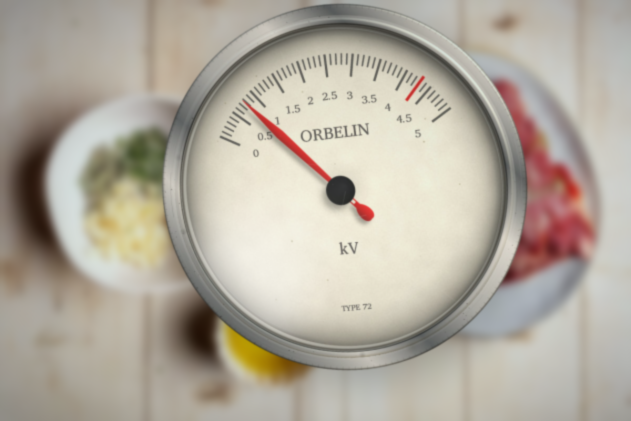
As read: 0.8kV
